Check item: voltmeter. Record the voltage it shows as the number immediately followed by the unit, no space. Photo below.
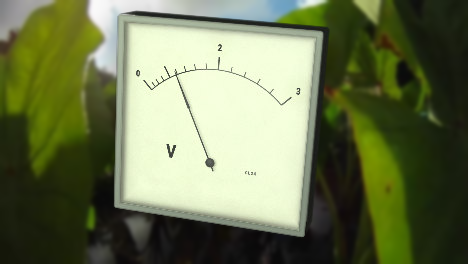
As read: 1.2V
